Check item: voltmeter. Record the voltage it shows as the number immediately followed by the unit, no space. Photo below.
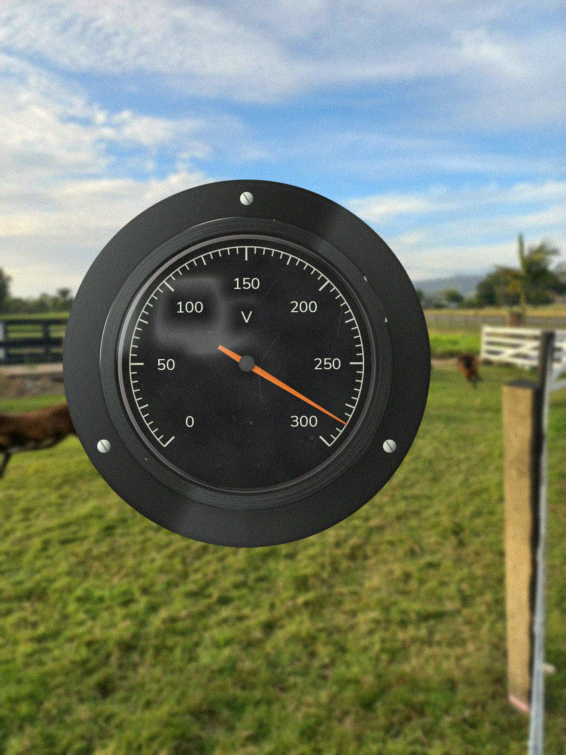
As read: 285V
